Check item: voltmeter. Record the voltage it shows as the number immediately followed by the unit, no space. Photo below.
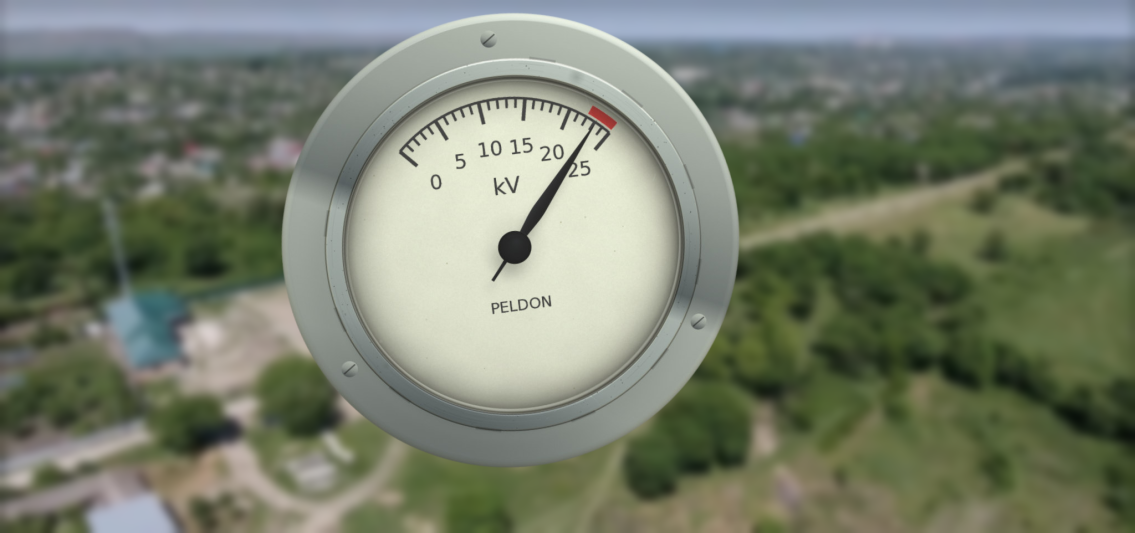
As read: 23kV
